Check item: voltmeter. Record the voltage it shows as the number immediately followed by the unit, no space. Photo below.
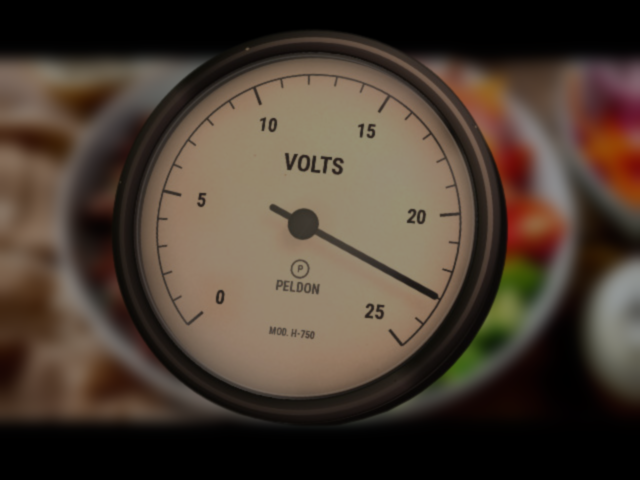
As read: 23V
